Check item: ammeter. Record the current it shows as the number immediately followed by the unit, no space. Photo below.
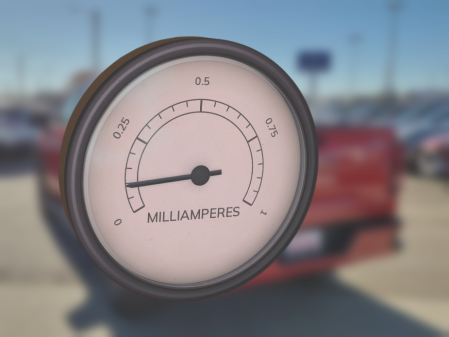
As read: 0.1mA
